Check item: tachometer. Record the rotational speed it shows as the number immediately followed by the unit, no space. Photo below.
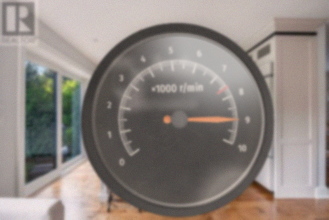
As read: 9000rpm
